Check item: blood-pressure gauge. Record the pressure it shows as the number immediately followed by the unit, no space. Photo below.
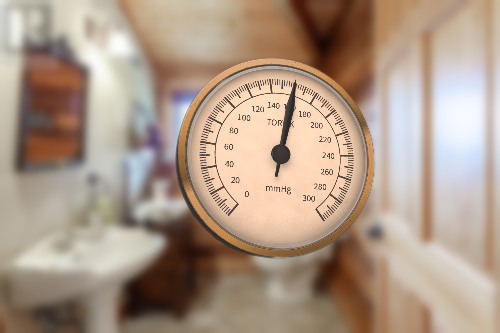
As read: 160mmHg
